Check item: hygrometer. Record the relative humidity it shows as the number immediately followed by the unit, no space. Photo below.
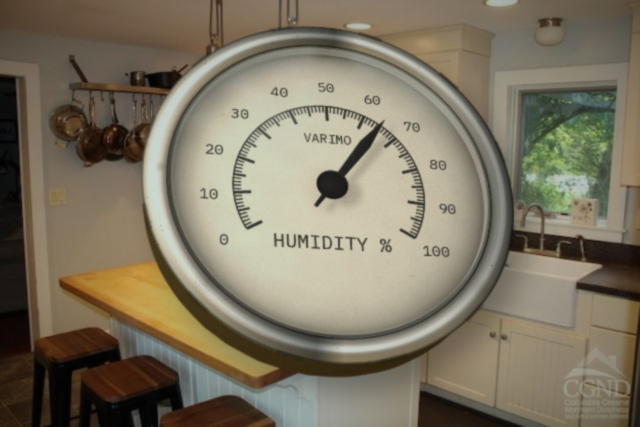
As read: 65%
